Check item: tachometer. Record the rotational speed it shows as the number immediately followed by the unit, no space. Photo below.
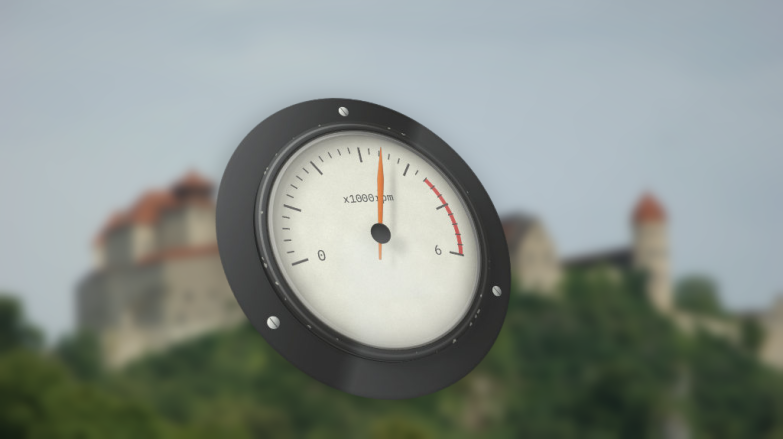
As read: 3400rpm
